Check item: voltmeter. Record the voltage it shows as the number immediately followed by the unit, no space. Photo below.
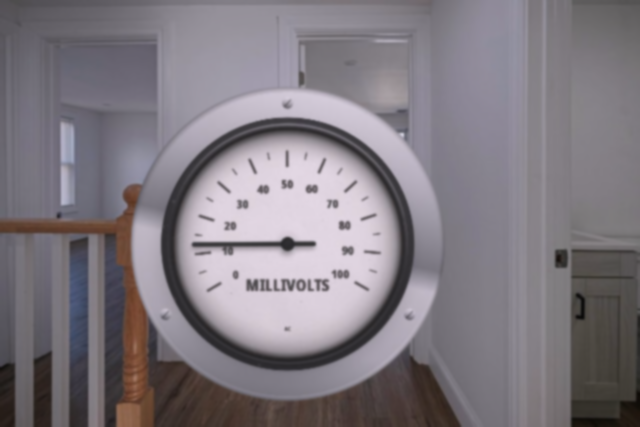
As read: 12.5mV
